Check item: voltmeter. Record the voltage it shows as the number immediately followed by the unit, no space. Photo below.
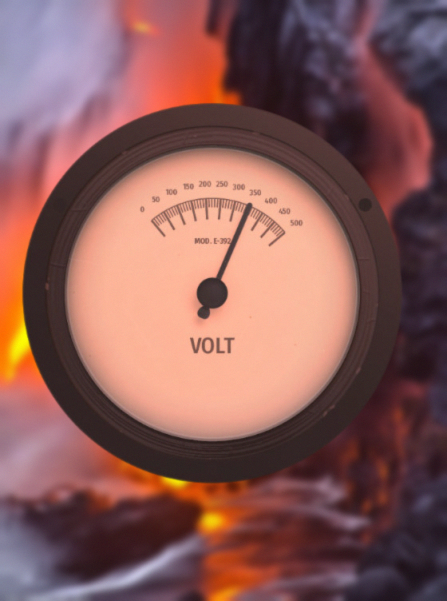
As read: 350V
